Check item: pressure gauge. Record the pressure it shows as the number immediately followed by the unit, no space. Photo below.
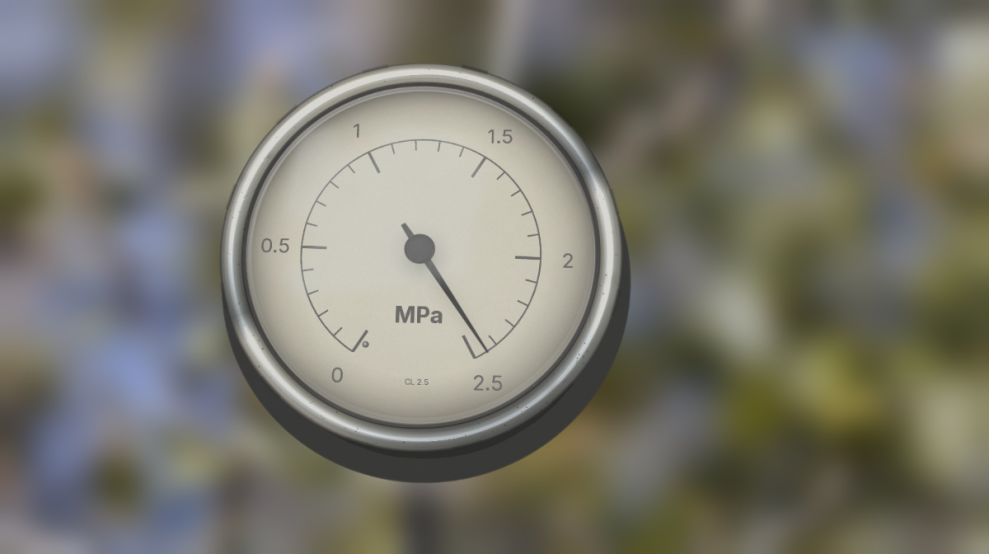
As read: 2.45MPa
